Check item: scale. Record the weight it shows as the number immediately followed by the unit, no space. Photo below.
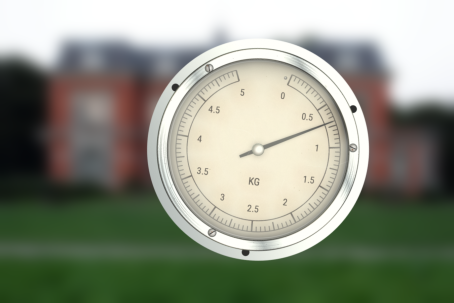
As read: 0.7kg
